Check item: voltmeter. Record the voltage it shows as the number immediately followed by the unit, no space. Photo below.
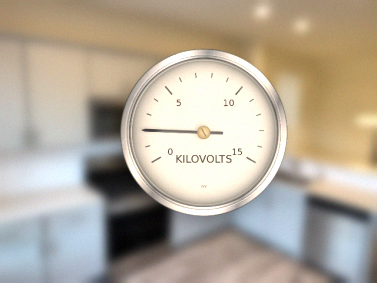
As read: 2kV
